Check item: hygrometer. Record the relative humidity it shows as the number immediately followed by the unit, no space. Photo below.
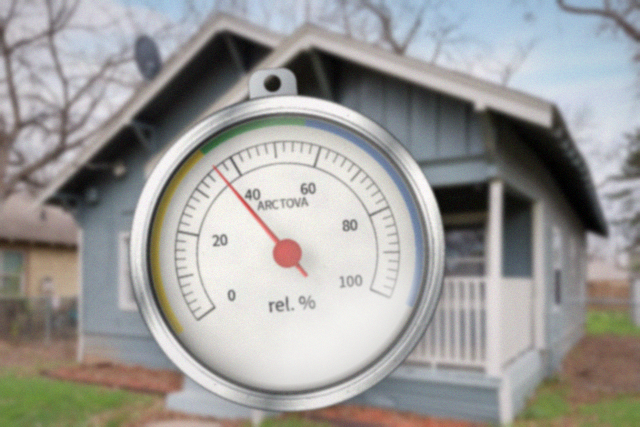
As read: 36%
